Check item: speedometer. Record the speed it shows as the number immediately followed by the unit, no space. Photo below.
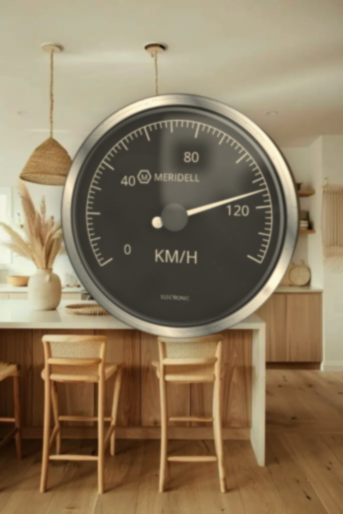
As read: 114km/h
